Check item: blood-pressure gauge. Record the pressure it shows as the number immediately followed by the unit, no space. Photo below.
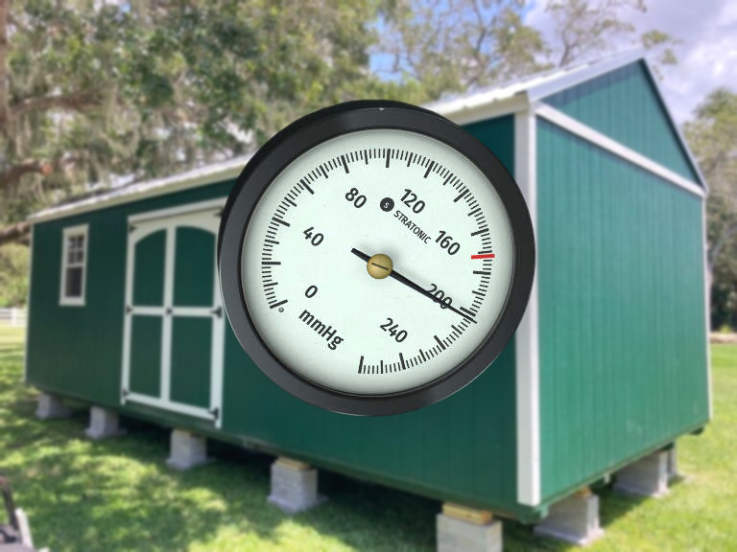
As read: 202mmHg
